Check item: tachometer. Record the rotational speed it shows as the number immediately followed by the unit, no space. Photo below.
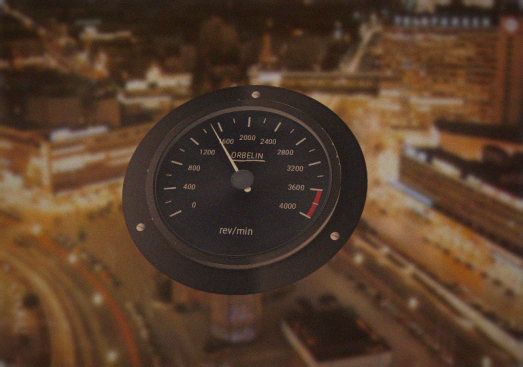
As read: 1500rpm
